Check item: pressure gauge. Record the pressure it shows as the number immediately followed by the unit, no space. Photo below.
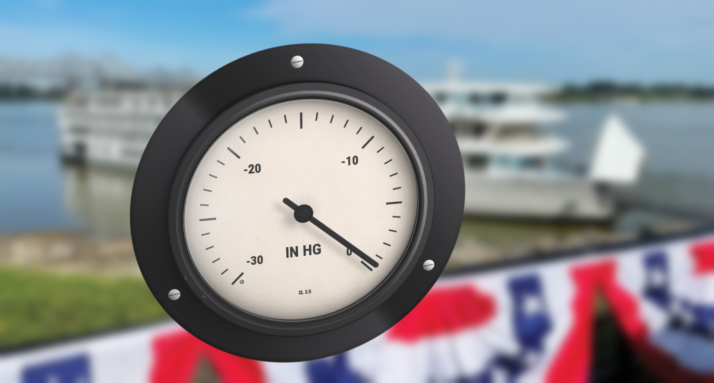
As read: -0.5inHg
